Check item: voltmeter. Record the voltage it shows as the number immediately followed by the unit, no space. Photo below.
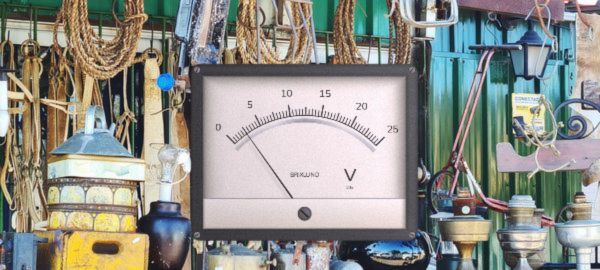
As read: 2.5V
